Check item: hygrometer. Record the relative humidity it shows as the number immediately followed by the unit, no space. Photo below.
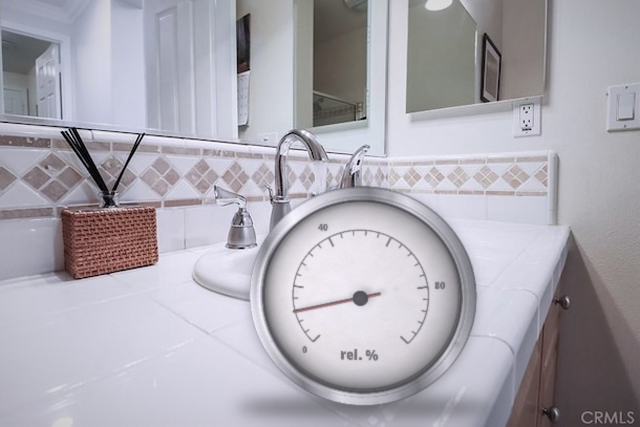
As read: 12%
